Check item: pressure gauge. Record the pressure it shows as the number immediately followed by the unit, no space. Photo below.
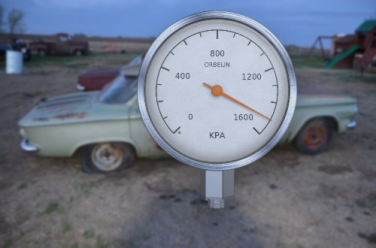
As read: 1500kPa
